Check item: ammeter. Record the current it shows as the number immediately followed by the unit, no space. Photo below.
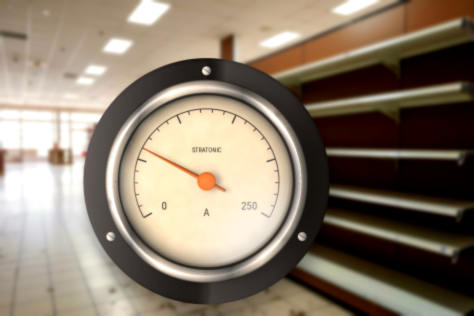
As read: 60A
